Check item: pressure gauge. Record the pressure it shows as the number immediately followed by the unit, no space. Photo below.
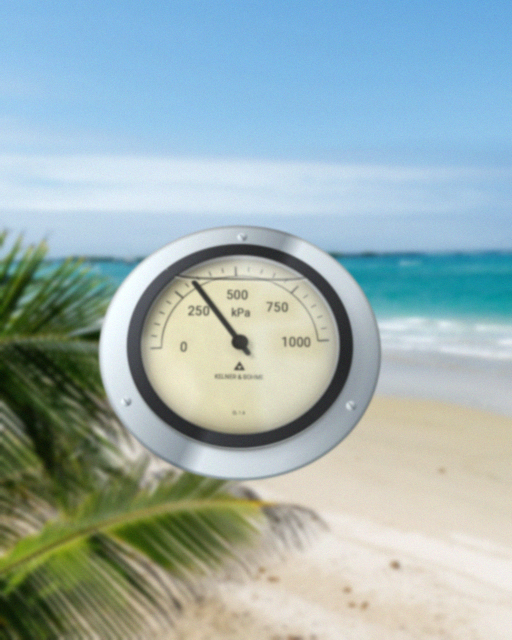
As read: 325kPa
